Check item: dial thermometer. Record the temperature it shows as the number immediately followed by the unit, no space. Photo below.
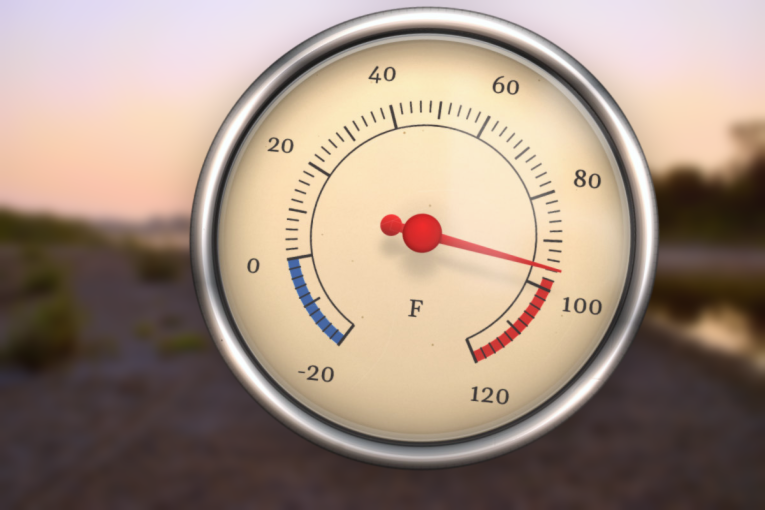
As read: 96°F
